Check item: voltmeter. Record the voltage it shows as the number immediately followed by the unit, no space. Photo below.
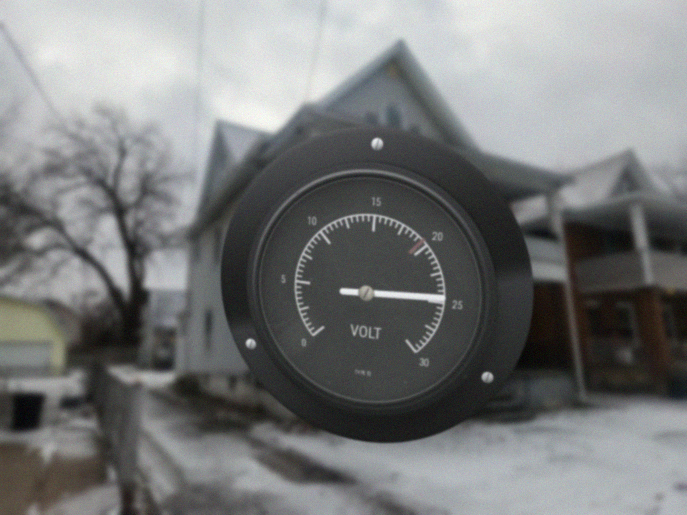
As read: 24.5V
